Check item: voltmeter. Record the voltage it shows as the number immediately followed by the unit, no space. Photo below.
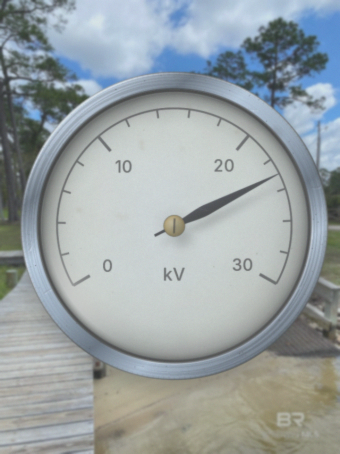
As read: 23kV
